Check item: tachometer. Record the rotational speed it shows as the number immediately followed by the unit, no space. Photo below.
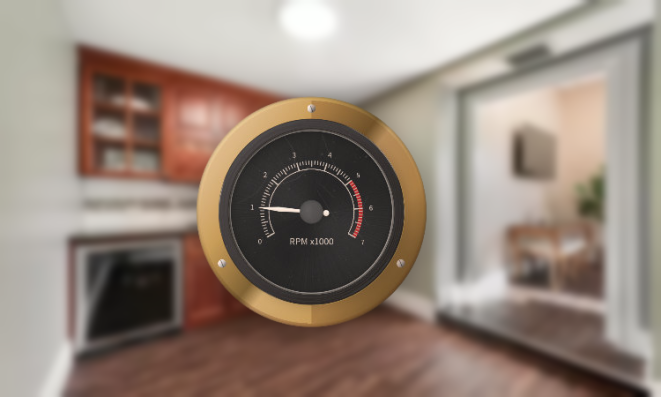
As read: 1000rpm
